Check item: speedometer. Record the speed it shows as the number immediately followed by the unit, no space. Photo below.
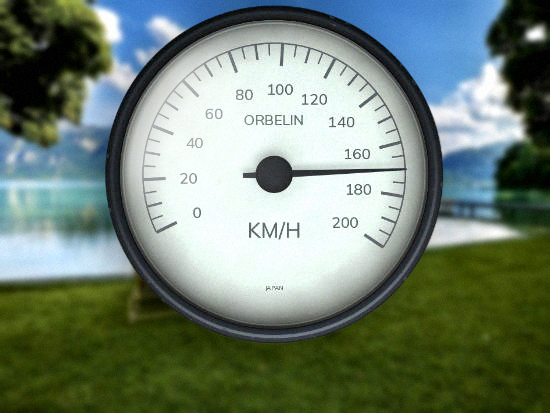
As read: 170km/h
